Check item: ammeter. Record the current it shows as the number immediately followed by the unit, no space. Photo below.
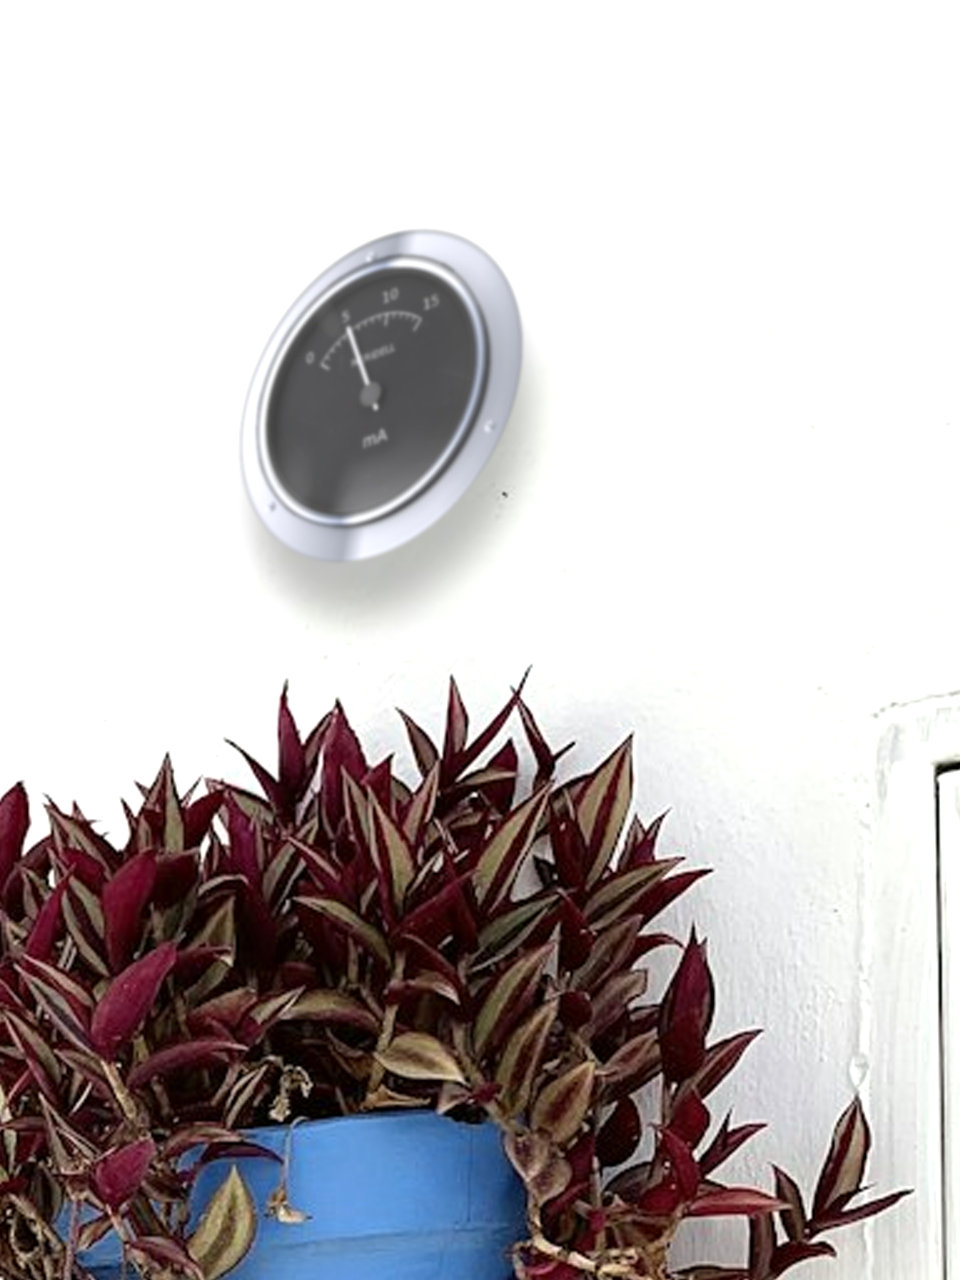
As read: 5mA
